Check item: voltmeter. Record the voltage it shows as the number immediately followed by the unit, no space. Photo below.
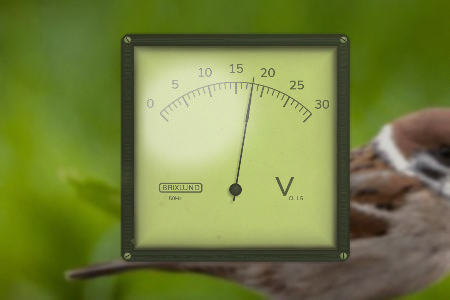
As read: 18V
